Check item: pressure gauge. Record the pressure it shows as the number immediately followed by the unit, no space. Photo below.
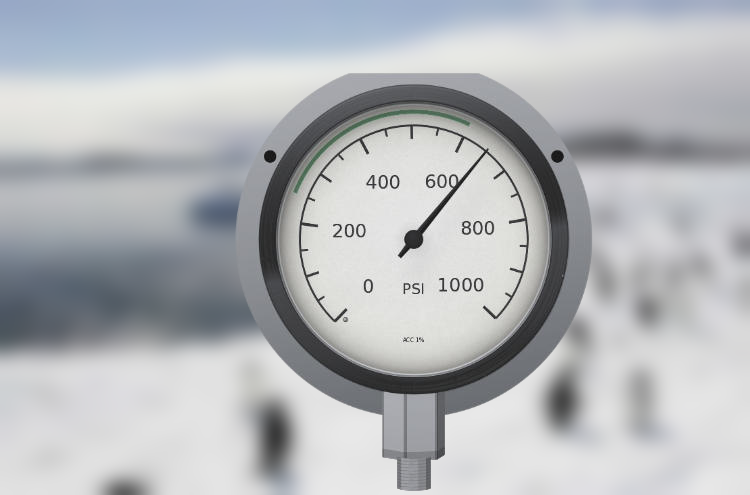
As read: 650psi
